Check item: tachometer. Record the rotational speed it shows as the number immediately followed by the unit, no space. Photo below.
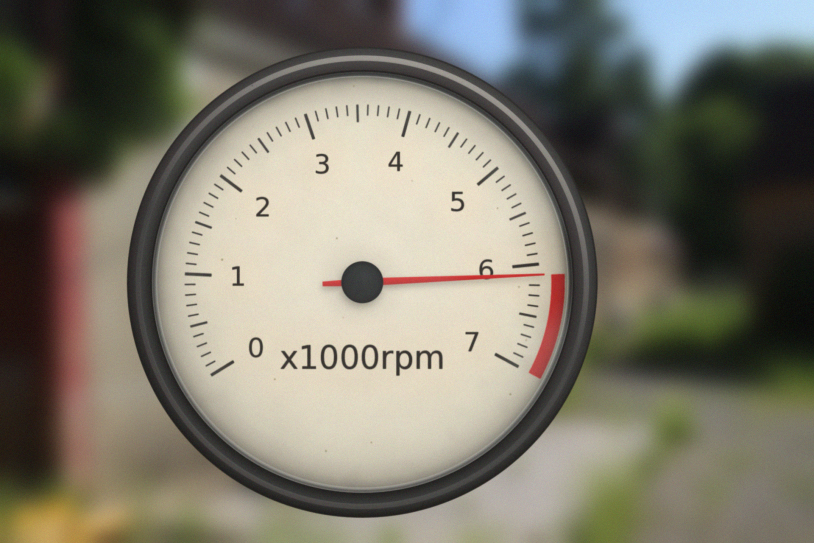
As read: 6100rpm
